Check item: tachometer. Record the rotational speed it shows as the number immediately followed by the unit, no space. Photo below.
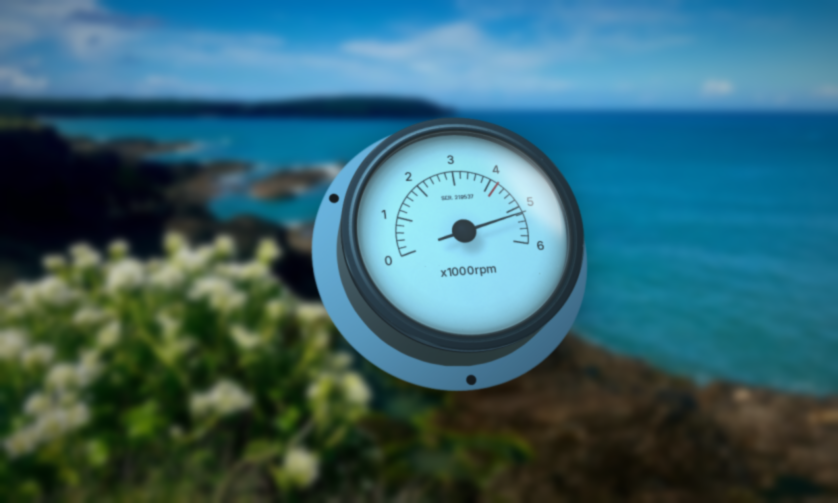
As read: 5200rpm
